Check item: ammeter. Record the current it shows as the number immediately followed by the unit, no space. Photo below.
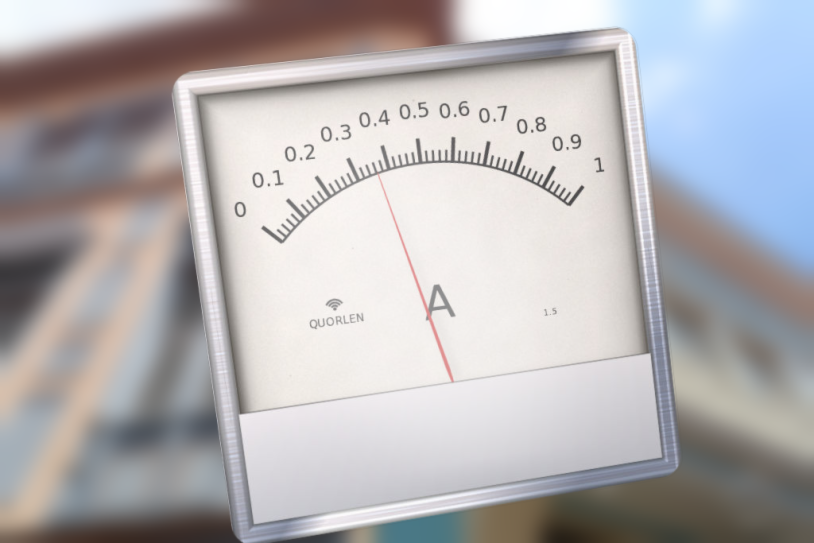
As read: 0.36A
